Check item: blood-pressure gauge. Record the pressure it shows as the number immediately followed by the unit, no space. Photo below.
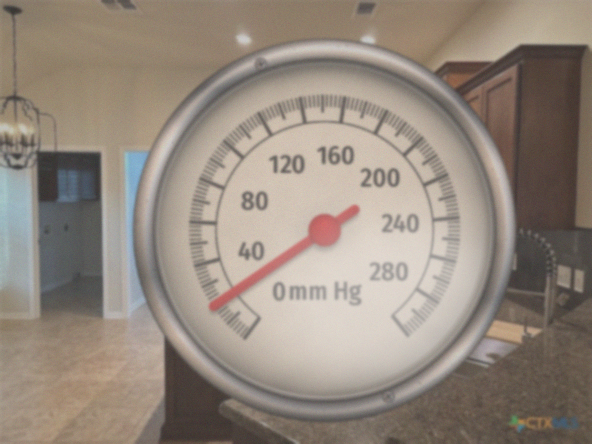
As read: 20mmHg
